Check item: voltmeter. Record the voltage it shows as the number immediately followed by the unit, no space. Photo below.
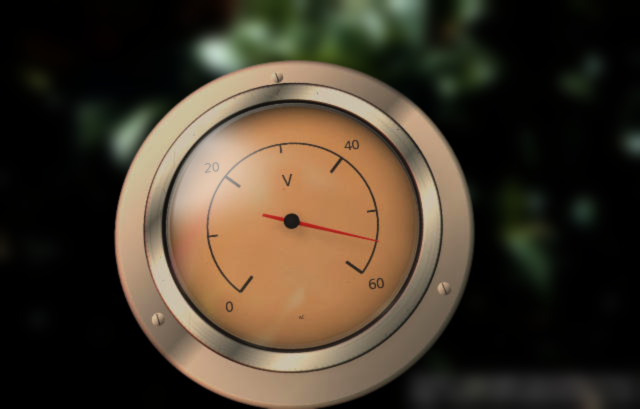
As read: 55V
